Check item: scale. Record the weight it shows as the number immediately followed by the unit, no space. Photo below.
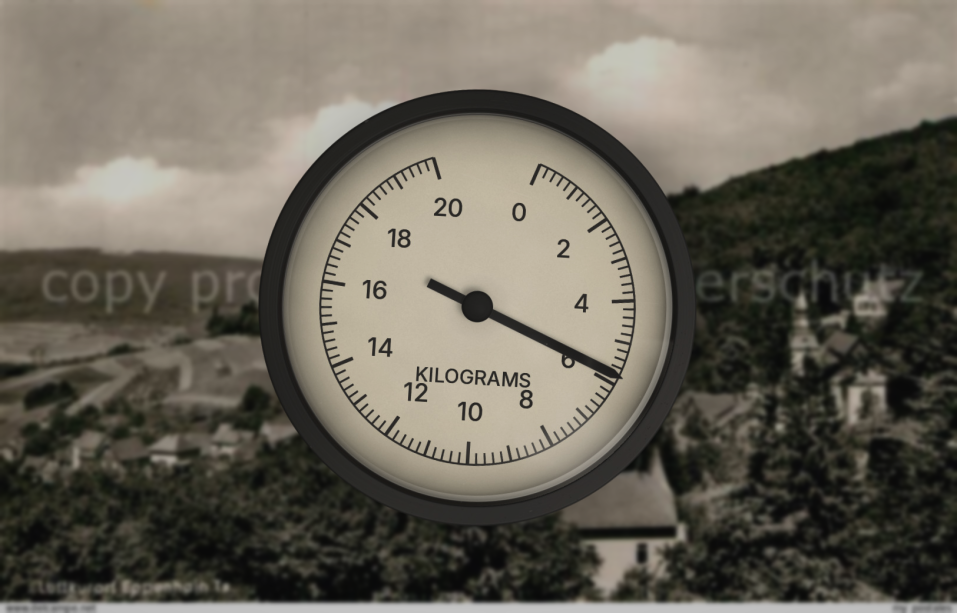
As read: 5.8kg
